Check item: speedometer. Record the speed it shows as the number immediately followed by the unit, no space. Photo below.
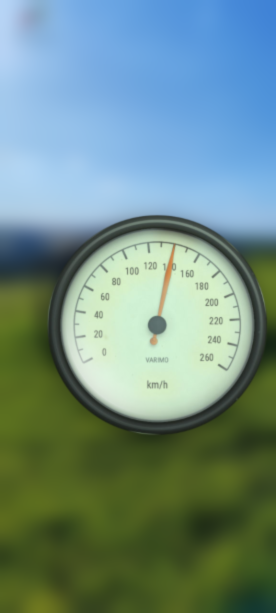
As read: 140km/h
